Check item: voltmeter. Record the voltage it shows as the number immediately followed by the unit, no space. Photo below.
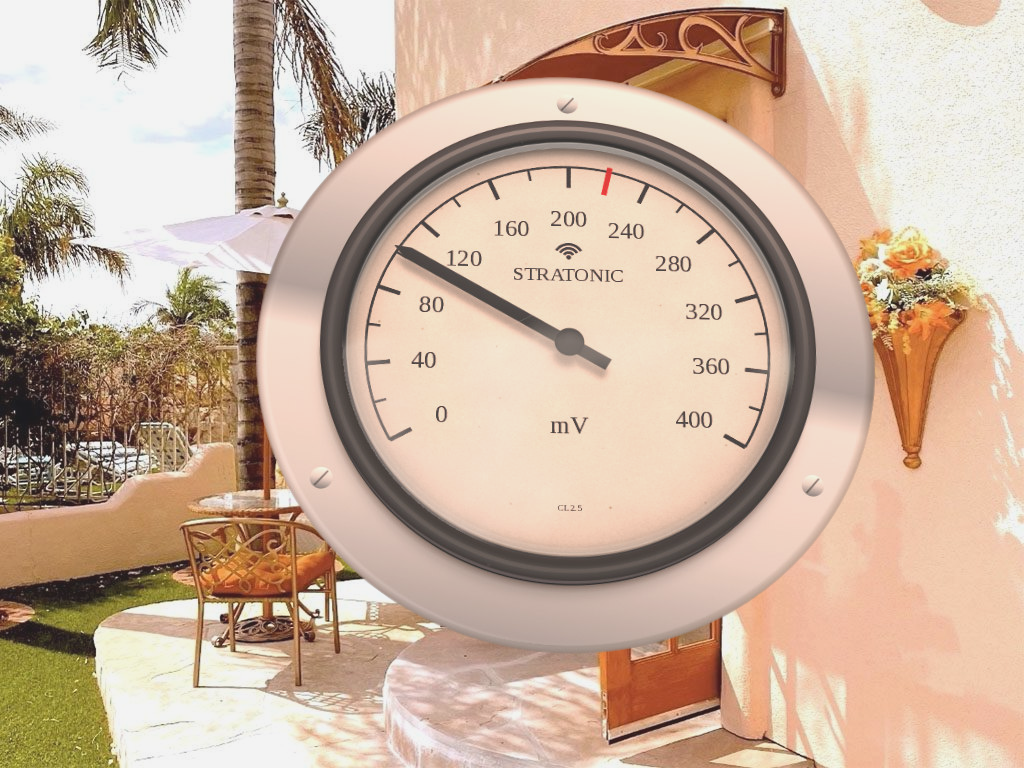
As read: 100mV
